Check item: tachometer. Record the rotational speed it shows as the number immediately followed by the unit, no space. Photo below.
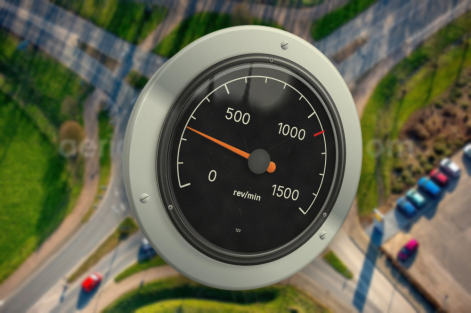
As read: 250rpm
